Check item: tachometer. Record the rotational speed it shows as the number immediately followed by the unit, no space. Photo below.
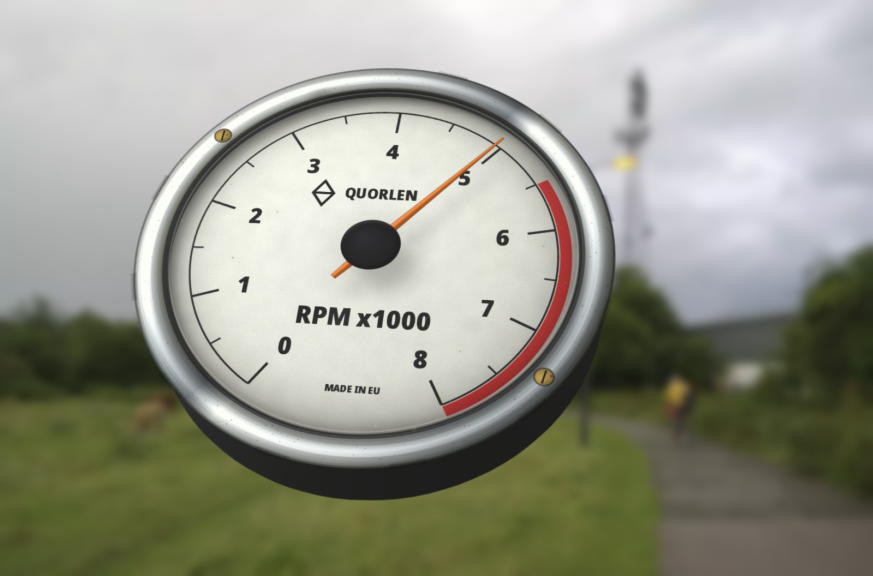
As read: 5000rpm
